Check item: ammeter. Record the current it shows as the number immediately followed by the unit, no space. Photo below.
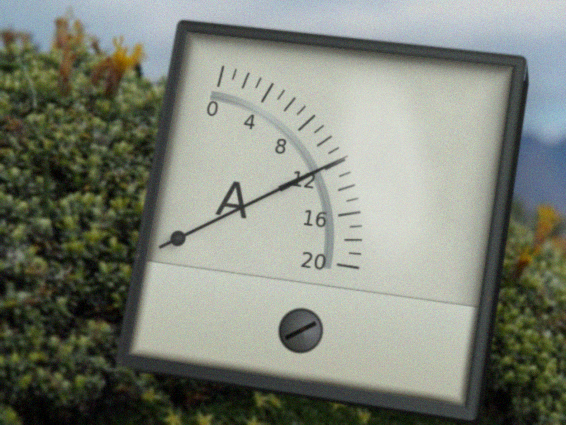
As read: 12A
